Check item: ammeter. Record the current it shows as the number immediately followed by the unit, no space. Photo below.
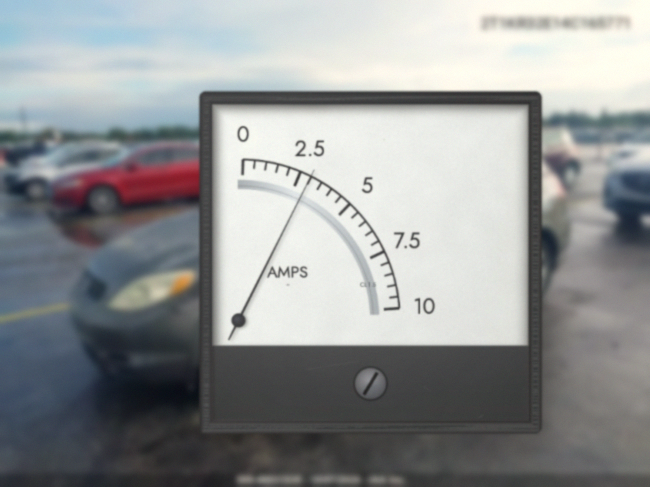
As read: 3A
